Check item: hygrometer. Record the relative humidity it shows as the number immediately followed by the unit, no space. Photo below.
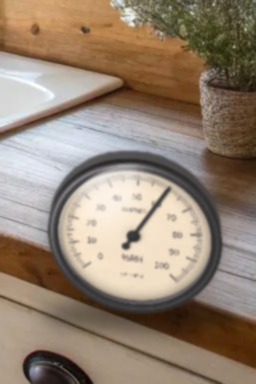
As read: 60%
